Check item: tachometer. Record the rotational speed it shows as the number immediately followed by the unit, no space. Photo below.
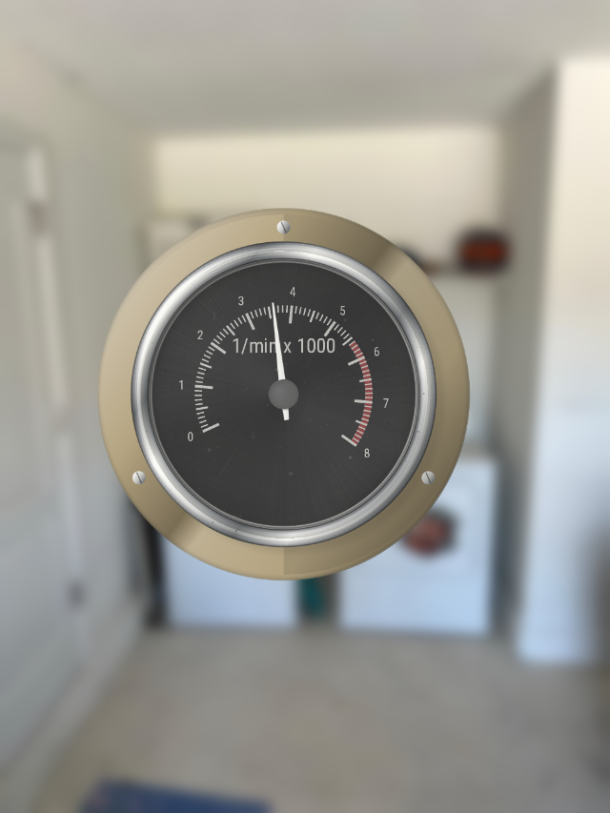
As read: 3600rpm
